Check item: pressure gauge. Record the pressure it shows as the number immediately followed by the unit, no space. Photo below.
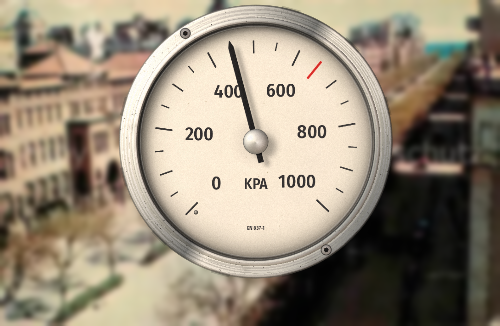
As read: 450kPa
